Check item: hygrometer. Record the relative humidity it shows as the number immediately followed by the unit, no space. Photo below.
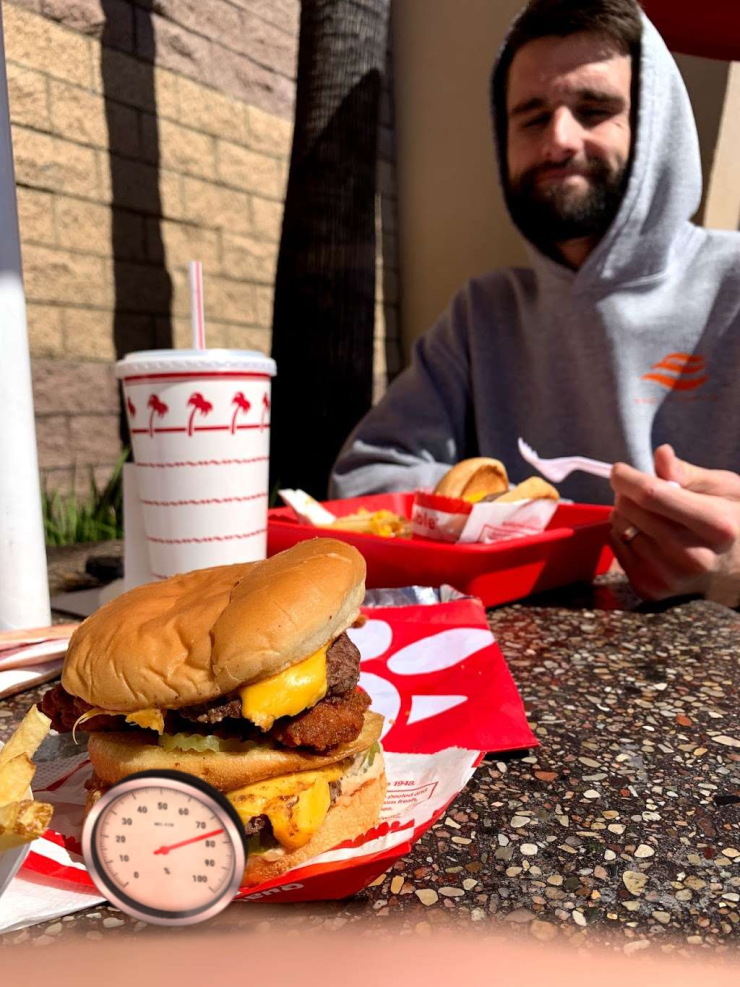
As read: 75%
